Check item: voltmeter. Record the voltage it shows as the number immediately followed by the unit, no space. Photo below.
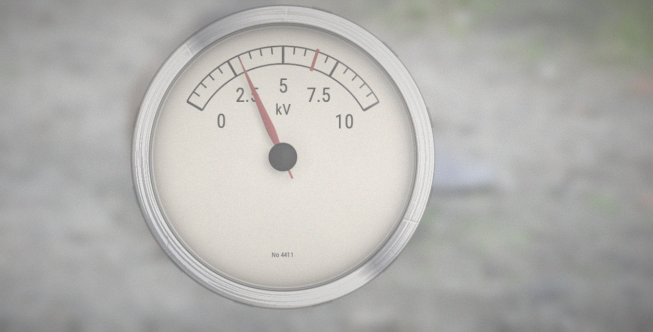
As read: 3kV
